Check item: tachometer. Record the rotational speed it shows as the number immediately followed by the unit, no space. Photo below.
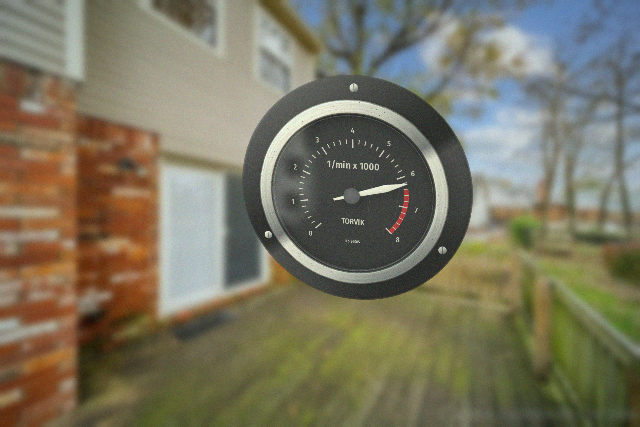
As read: 6200rpm
